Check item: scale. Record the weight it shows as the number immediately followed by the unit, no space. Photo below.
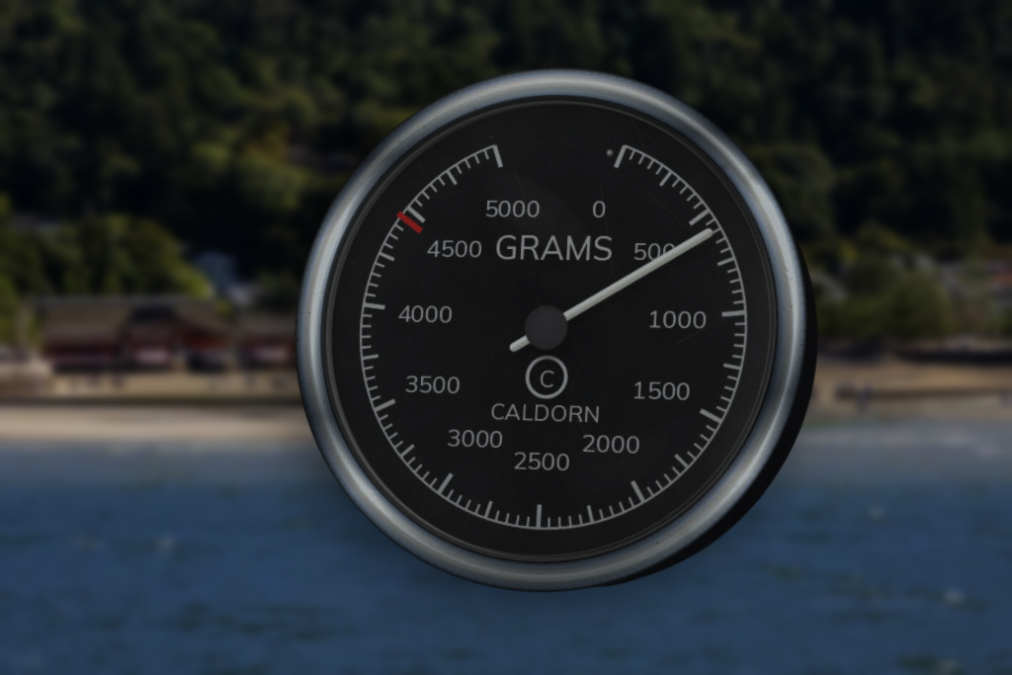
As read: 600g
